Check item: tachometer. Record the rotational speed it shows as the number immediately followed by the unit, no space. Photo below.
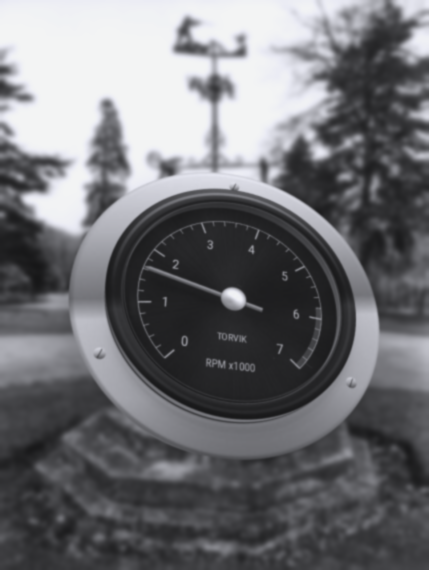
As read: 1600rpm
